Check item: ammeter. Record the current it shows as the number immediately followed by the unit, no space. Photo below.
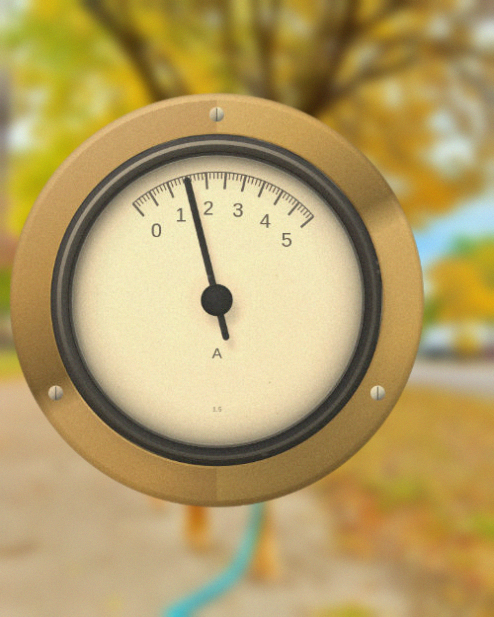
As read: 1.5A
